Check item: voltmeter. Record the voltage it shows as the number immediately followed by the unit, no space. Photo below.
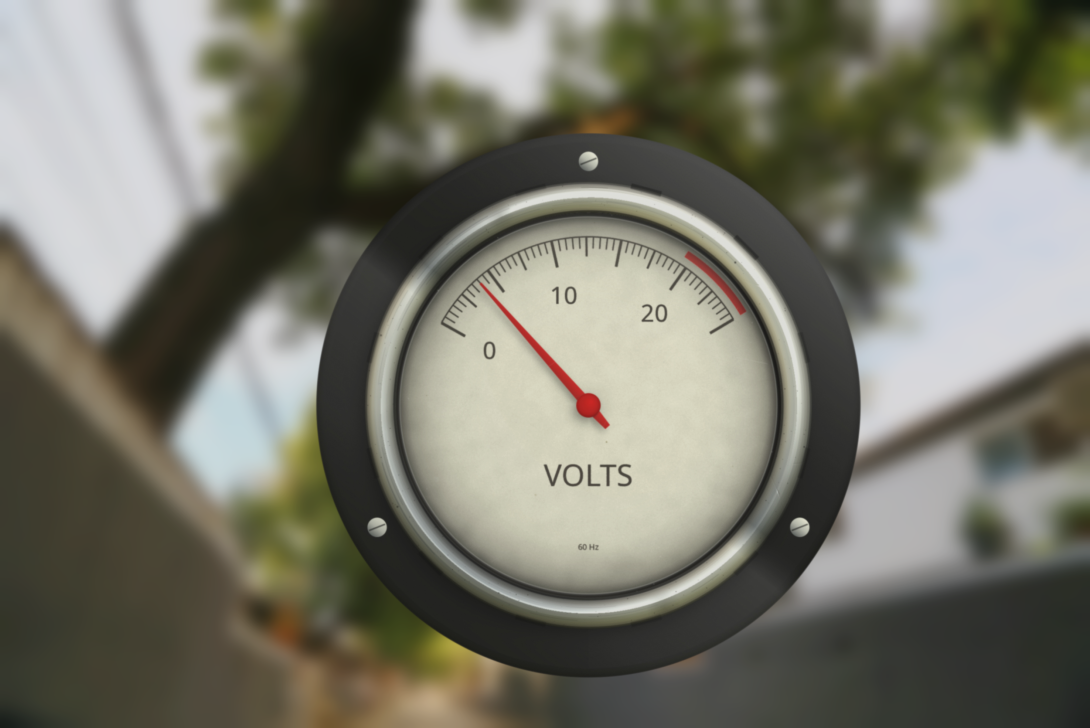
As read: 4V
